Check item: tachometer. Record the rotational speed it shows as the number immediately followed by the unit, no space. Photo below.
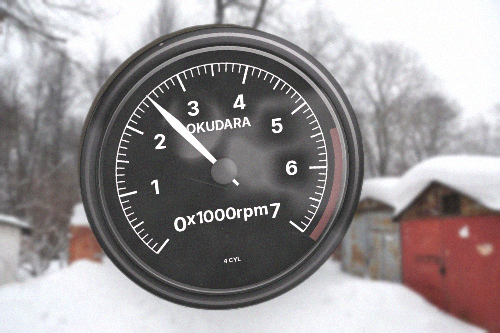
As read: 2500rpm
